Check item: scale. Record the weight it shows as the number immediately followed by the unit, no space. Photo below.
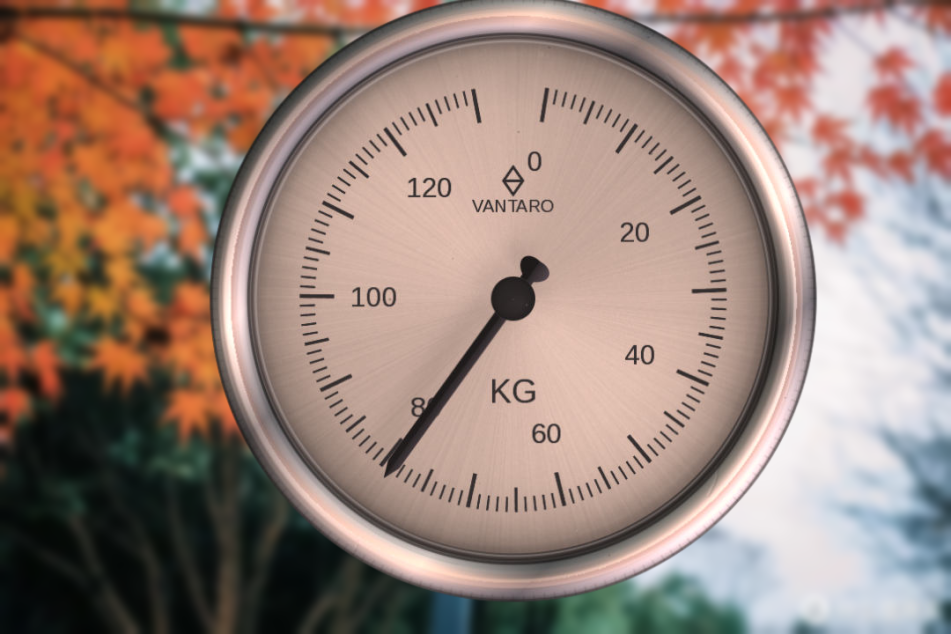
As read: 79kg
